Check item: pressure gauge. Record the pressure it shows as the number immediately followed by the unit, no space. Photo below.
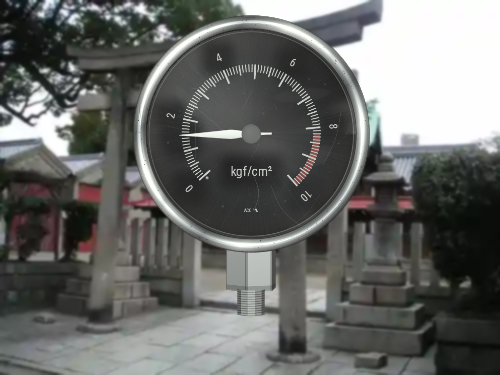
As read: 1.5kg/cm²
